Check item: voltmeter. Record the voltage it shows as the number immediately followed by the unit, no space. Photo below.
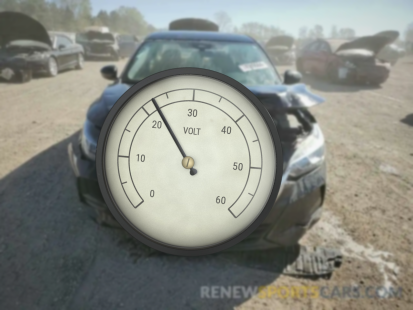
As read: 22.5V
